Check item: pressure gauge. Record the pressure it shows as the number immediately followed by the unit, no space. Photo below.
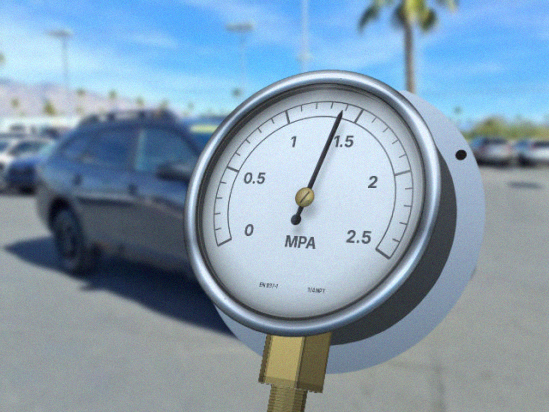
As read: 1.4MPa
